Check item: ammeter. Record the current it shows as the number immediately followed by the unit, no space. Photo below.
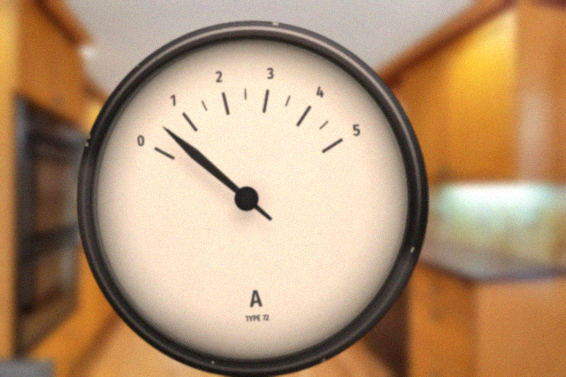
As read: 0.5A
